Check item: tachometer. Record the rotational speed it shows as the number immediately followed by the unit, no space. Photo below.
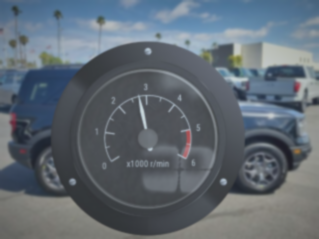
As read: 2750rpm
